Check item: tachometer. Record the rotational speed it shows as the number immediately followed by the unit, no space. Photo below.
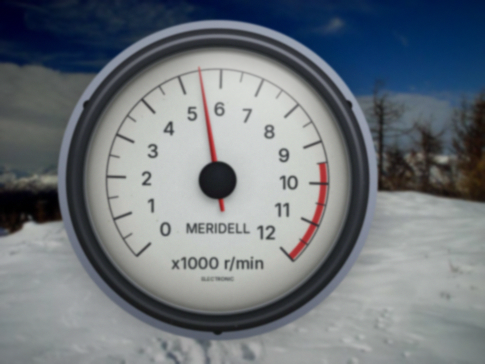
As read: 5500rpm
